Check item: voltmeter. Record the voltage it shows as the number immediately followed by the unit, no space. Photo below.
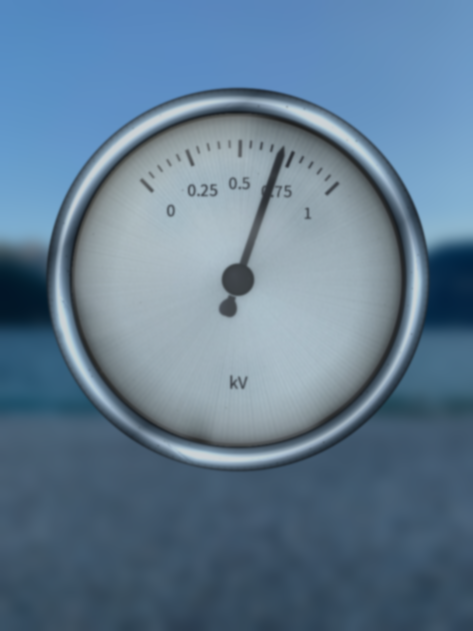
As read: 0.7kV
